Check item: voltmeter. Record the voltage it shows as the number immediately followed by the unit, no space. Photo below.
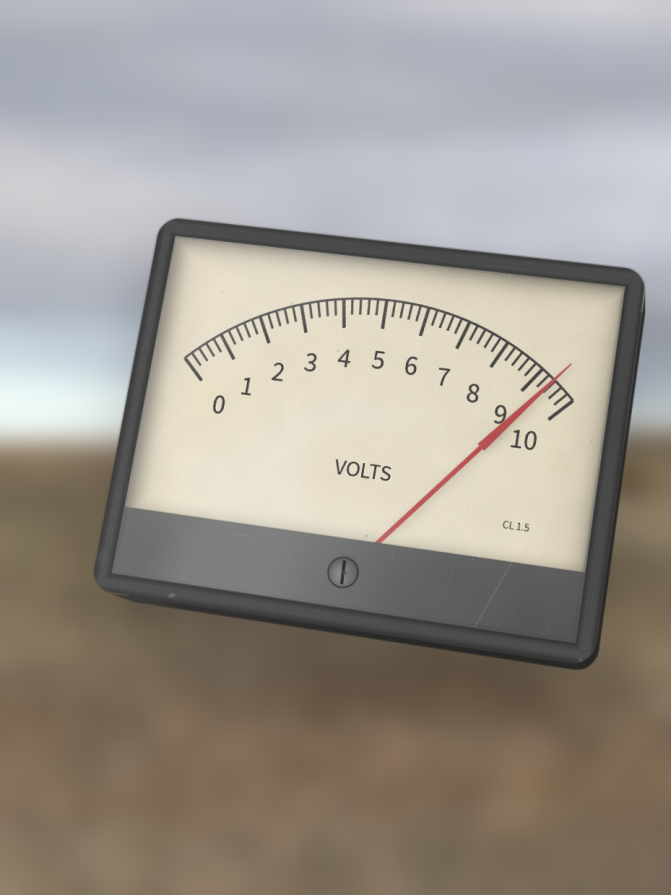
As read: 9.4V
